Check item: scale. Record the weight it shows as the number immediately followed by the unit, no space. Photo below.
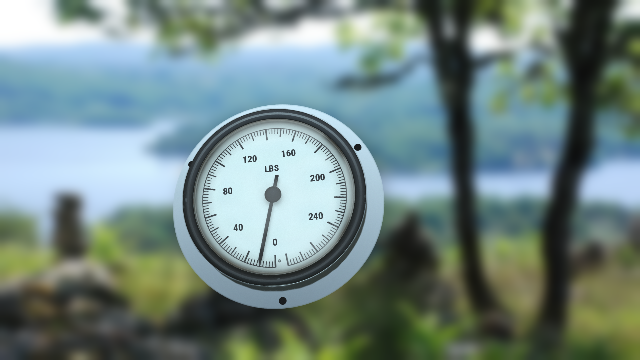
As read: 10lb
